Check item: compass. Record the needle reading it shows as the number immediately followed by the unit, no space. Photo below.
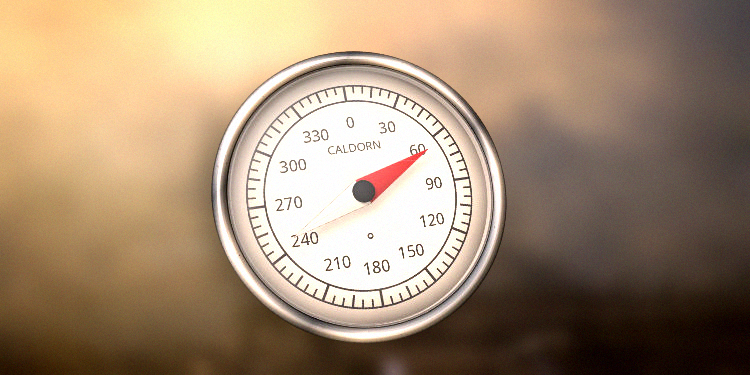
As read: 65°
